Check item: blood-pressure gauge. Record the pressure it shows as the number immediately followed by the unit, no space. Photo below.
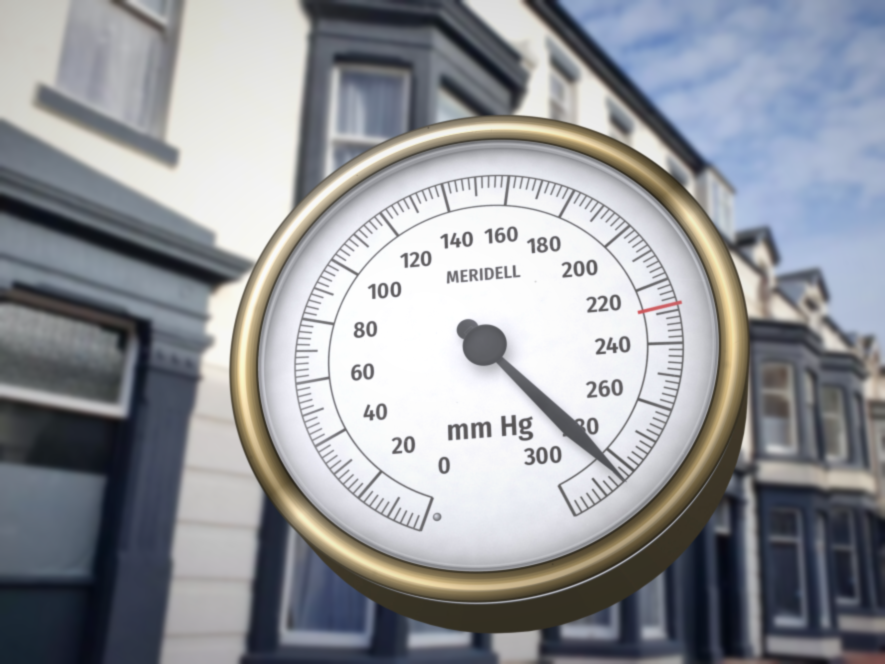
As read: 284mmHg
